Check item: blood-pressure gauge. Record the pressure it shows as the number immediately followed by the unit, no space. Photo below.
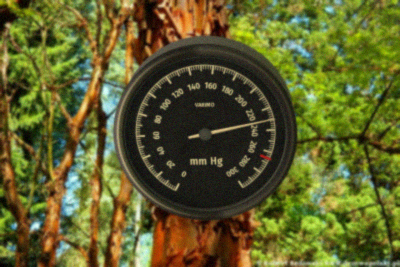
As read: 230mmHg
